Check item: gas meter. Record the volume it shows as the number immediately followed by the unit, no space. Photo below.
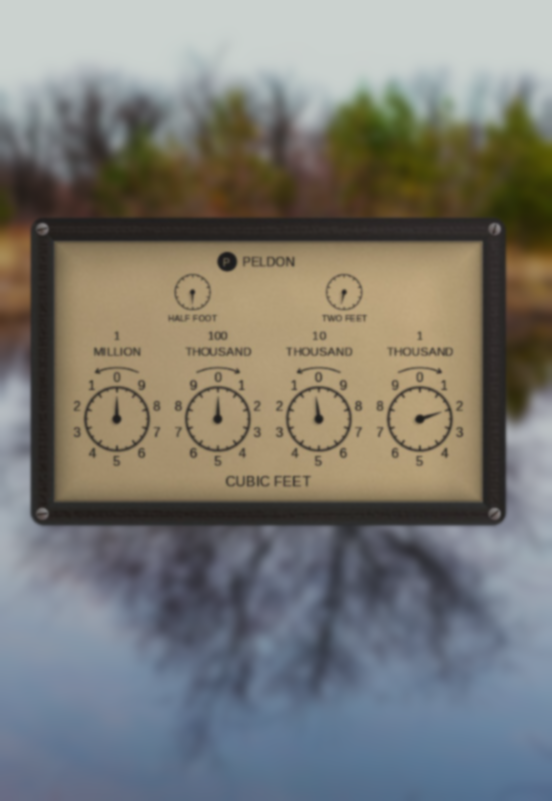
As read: 200ft³
